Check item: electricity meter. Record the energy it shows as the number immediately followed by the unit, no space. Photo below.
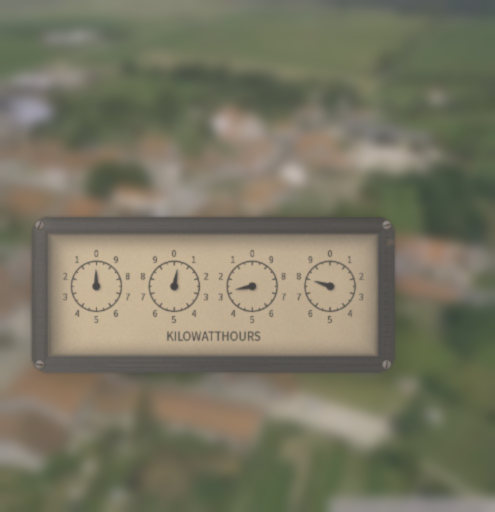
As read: 28kWh
